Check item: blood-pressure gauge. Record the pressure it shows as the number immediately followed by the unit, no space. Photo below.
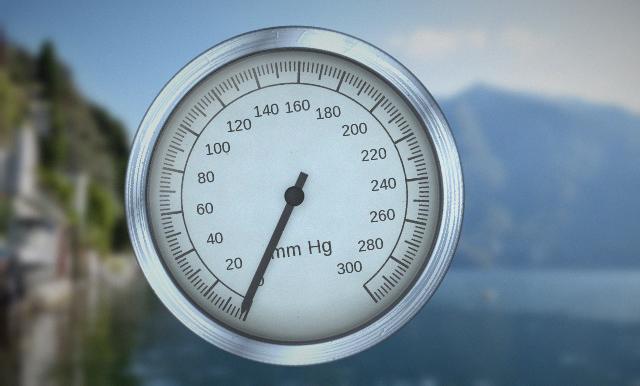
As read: 2mmHg
